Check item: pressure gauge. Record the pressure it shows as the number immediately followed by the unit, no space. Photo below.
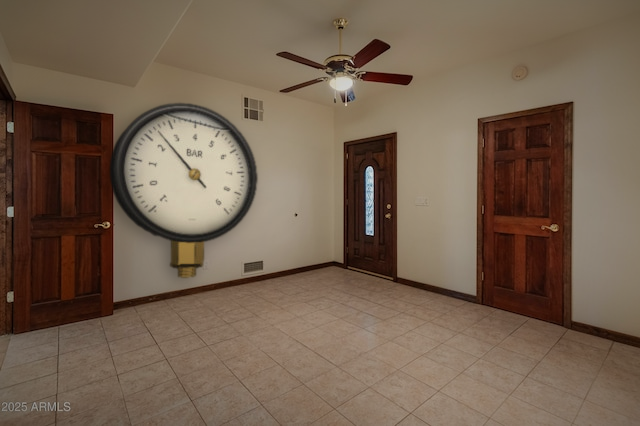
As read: 2.4bar
